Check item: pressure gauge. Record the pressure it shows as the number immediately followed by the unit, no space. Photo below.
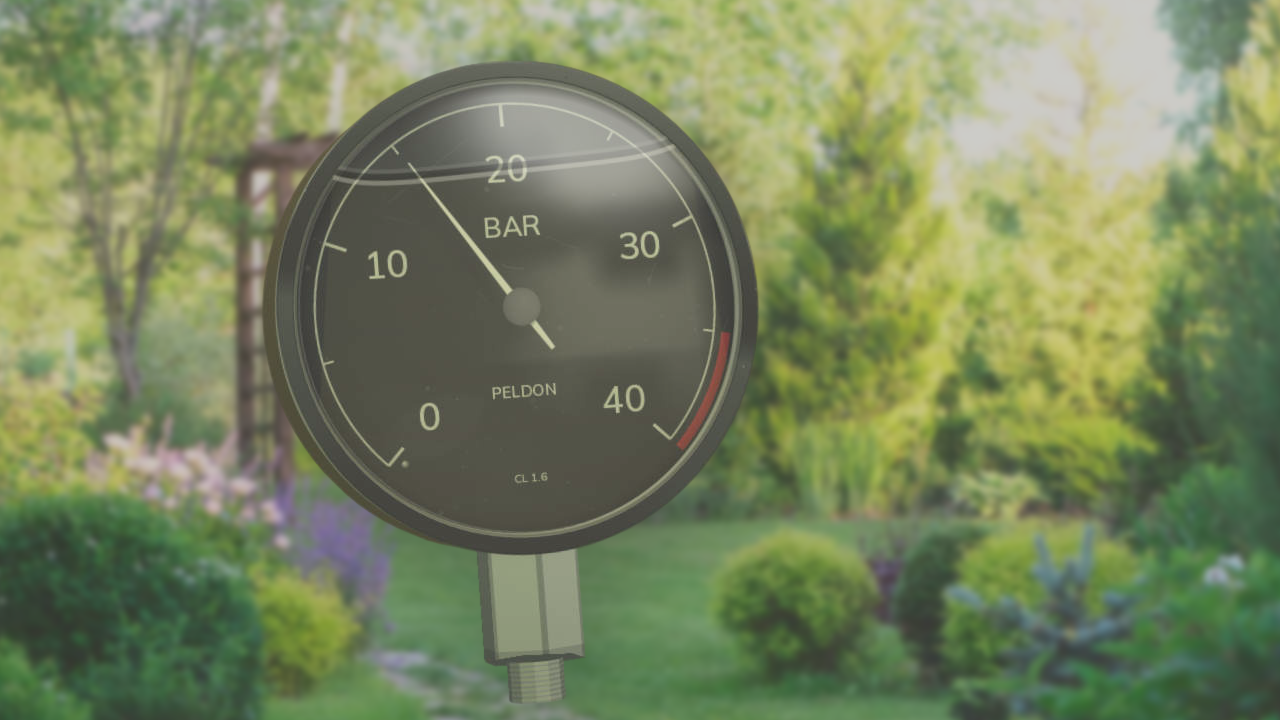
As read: 15bar
